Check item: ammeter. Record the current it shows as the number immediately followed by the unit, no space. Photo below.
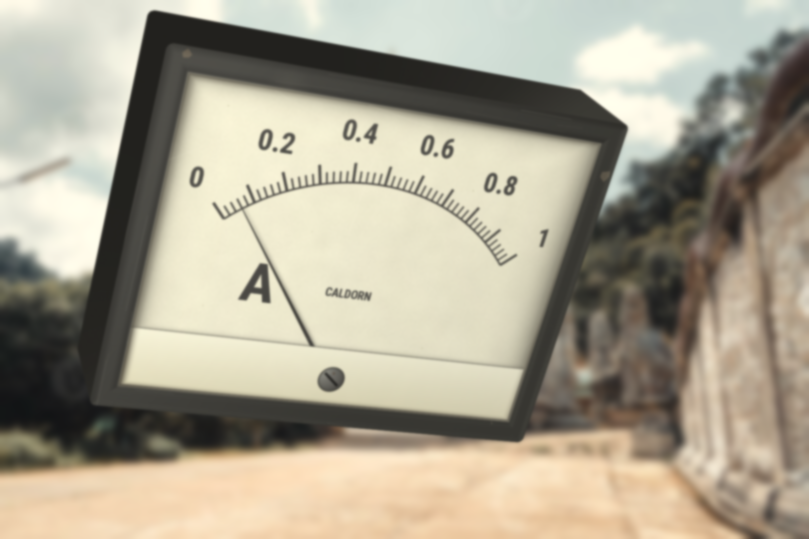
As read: 0.06A
